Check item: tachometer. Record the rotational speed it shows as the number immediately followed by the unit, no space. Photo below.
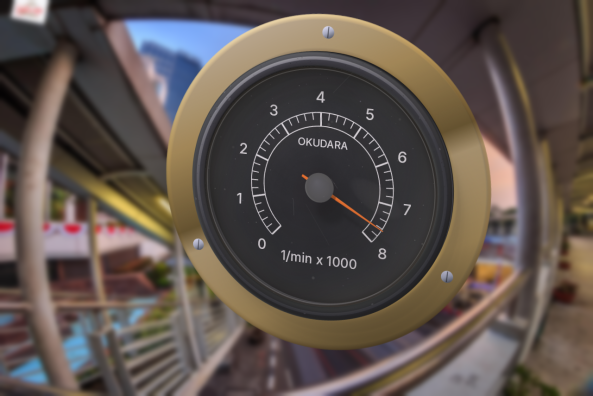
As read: 7600rpm
